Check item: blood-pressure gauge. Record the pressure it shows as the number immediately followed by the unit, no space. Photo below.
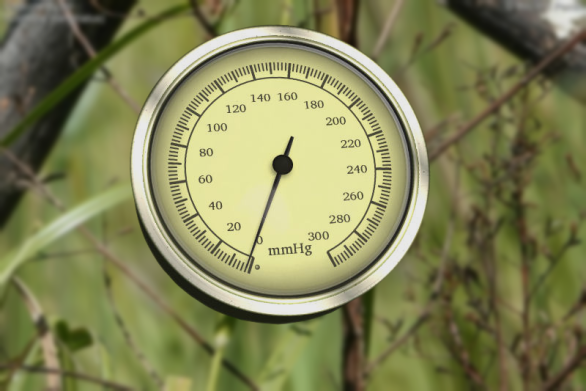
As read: 2mmHg
